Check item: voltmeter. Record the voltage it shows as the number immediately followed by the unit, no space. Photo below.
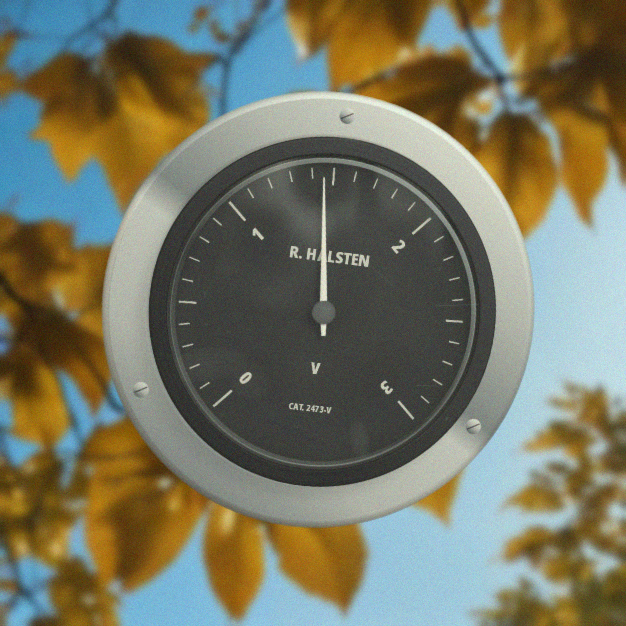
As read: 1.45V
